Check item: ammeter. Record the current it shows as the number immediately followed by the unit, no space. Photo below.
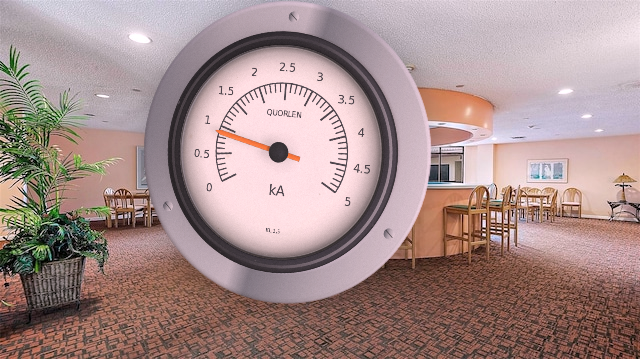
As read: 0.9kA
